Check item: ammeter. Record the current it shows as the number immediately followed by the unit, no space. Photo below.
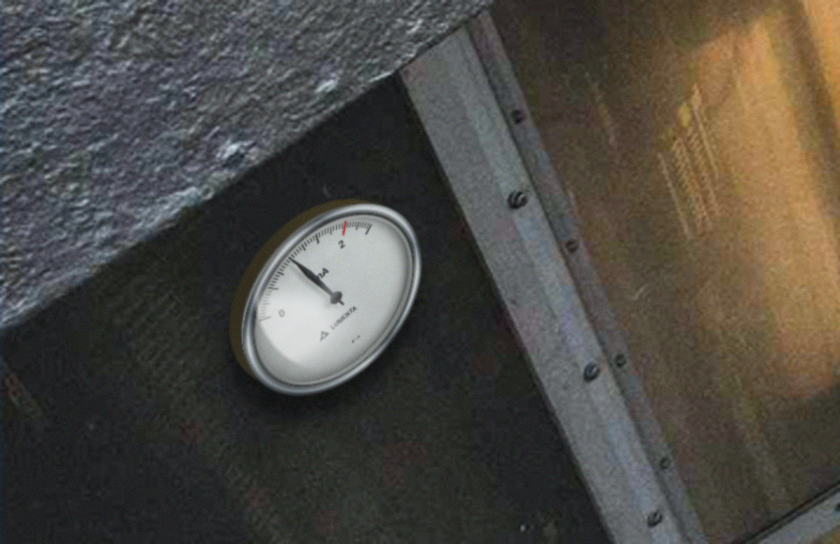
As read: 1mA
